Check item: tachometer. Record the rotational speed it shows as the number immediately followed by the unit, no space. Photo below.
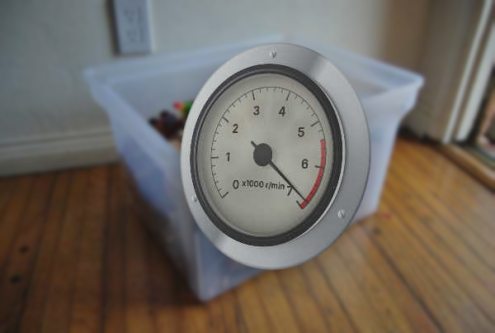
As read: 6800rpm
